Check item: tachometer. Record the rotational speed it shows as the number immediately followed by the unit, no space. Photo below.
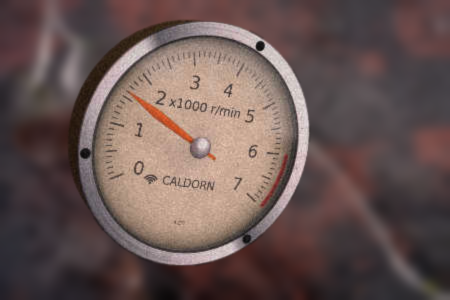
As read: 1600rpm
